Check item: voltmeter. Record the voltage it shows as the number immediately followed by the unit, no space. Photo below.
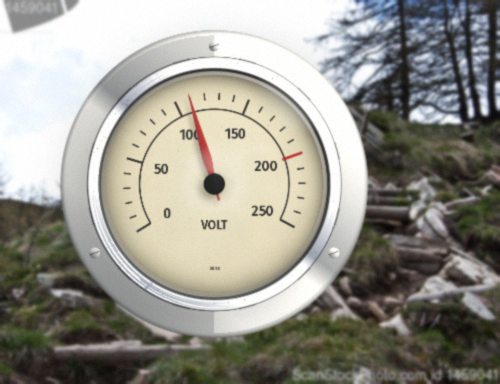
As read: 110V
